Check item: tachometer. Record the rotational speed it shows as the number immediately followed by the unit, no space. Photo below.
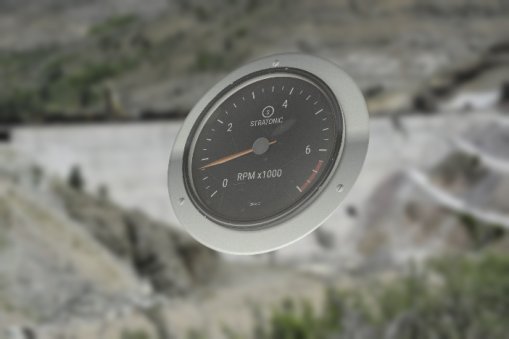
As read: 750rpm
